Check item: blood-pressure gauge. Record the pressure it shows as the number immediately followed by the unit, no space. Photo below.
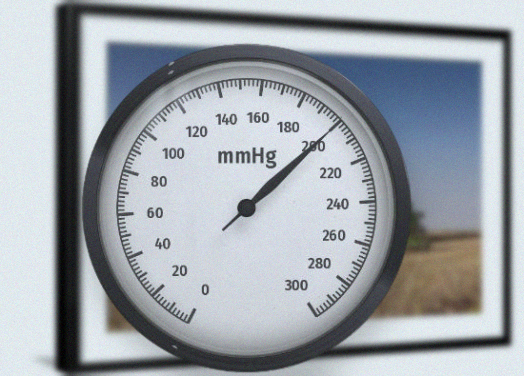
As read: 200mmHg
